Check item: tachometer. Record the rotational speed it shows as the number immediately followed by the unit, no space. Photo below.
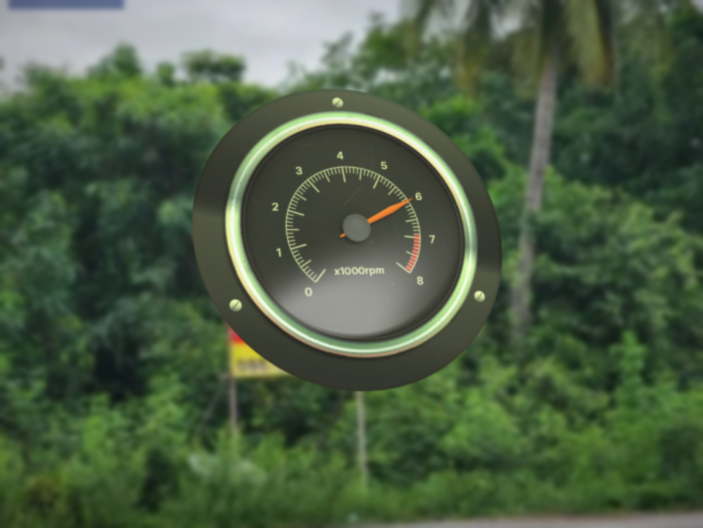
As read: 6000rpm
